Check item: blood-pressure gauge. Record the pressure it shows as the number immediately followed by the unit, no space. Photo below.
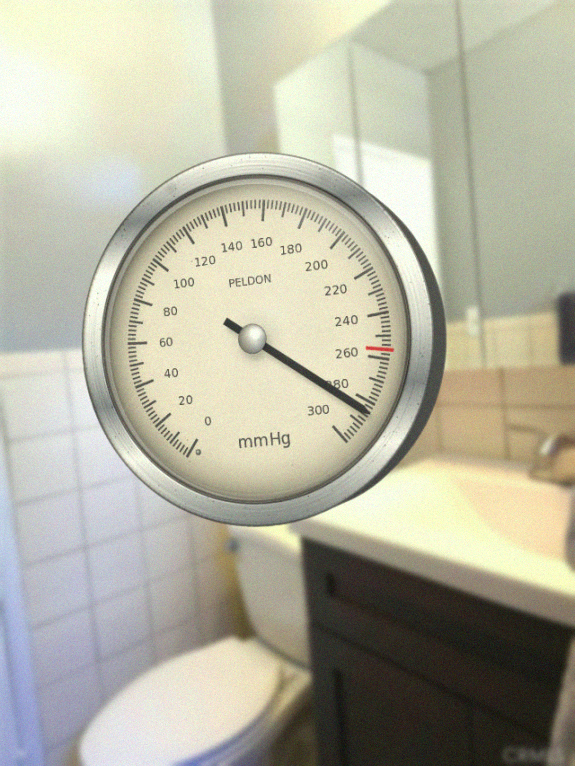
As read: 284mmHg
